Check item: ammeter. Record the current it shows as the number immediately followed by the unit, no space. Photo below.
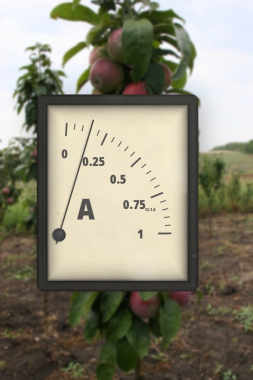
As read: 0.15A
